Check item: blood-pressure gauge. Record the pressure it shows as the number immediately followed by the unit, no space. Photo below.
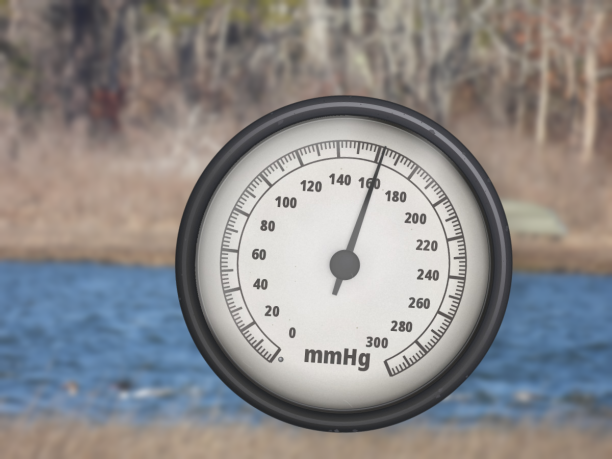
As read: 162mmHg
